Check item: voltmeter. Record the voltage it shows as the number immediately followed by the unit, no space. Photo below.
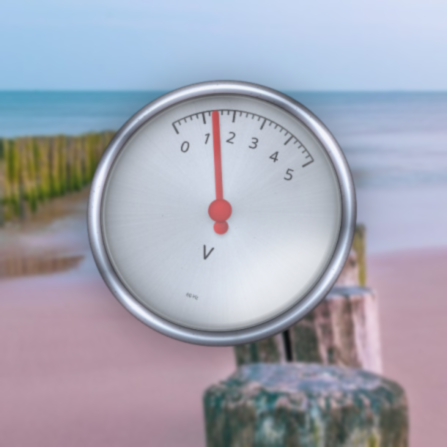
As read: 1.4V
